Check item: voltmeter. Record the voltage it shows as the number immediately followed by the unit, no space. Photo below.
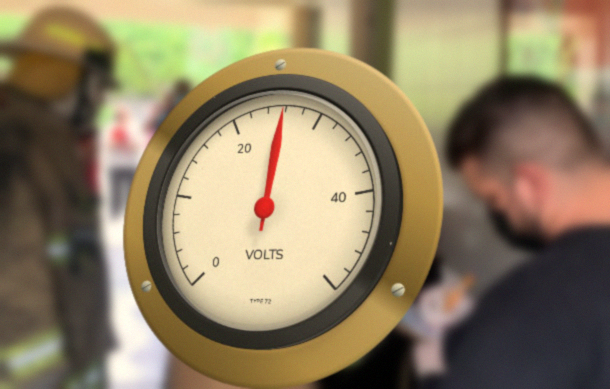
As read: 26V
